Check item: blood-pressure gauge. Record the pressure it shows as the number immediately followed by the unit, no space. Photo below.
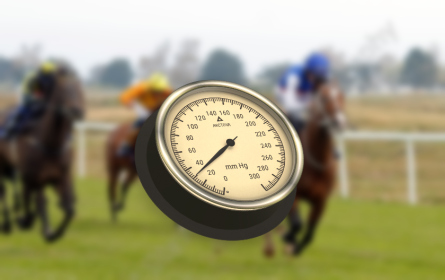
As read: 30mmHg
